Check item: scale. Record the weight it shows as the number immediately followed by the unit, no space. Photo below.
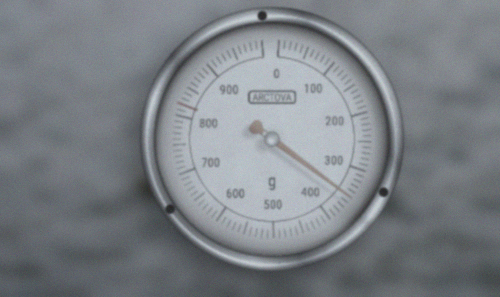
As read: 350g
